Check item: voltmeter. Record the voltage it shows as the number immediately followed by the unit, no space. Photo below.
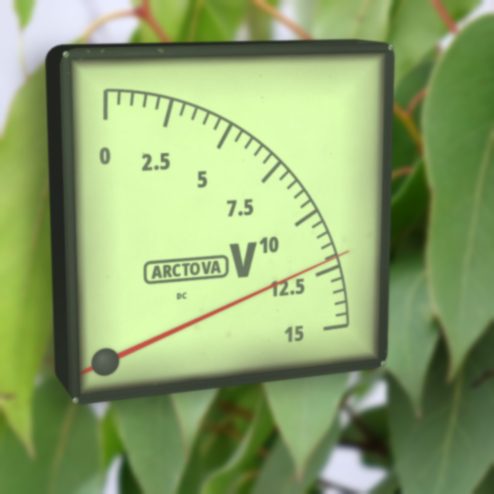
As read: 12V
